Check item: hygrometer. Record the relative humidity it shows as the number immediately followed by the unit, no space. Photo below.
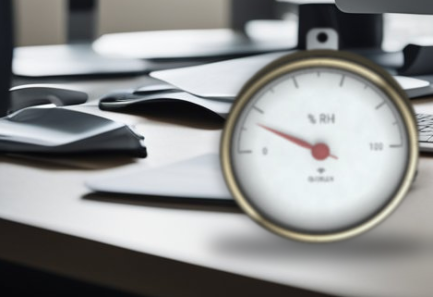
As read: 15%
